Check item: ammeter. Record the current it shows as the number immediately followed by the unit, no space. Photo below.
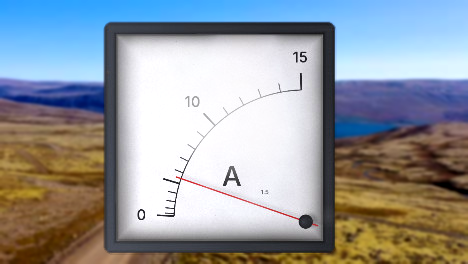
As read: 5.5A
